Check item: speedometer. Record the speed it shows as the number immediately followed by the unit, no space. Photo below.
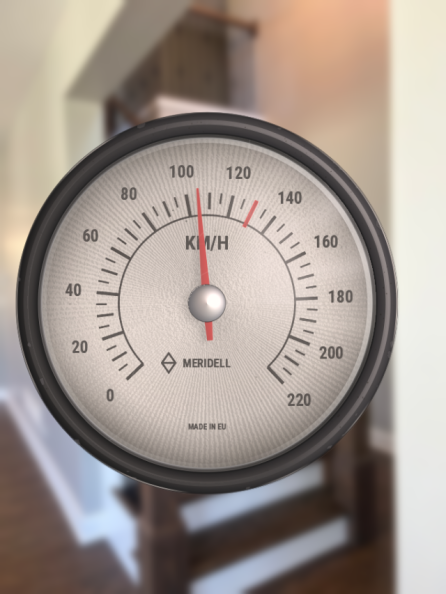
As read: 105km/h
